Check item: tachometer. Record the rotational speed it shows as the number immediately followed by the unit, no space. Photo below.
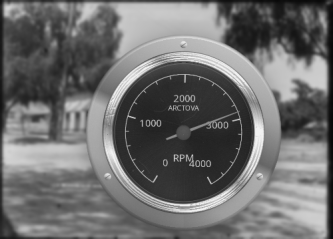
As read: 2900rpm
